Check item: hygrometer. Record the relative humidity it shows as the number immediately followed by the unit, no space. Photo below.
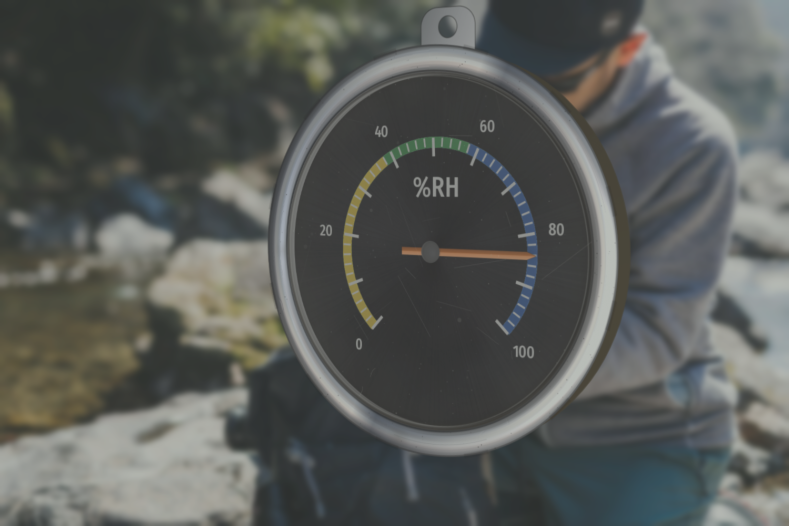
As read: 84%
